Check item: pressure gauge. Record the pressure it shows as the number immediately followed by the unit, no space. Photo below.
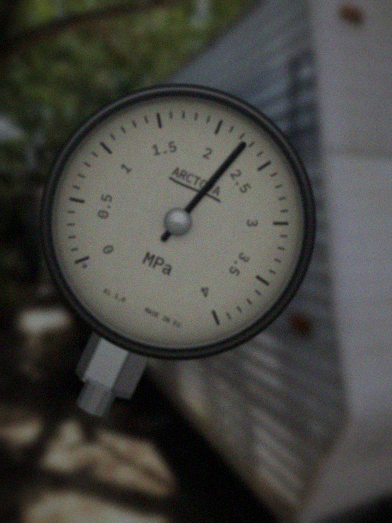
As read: 2.25MPa
